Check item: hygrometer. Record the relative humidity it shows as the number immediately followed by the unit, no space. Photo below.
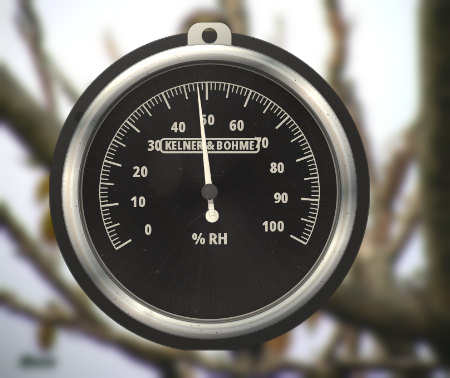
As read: 48%
